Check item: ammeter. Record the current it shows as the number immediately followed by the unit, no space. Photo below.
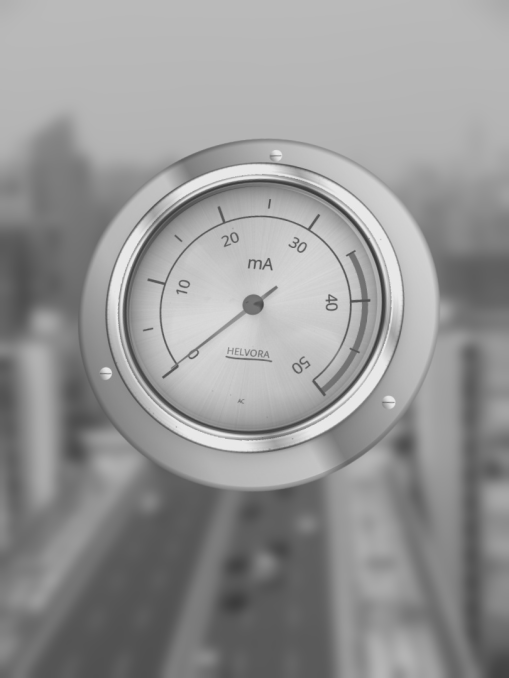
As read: 0mA
